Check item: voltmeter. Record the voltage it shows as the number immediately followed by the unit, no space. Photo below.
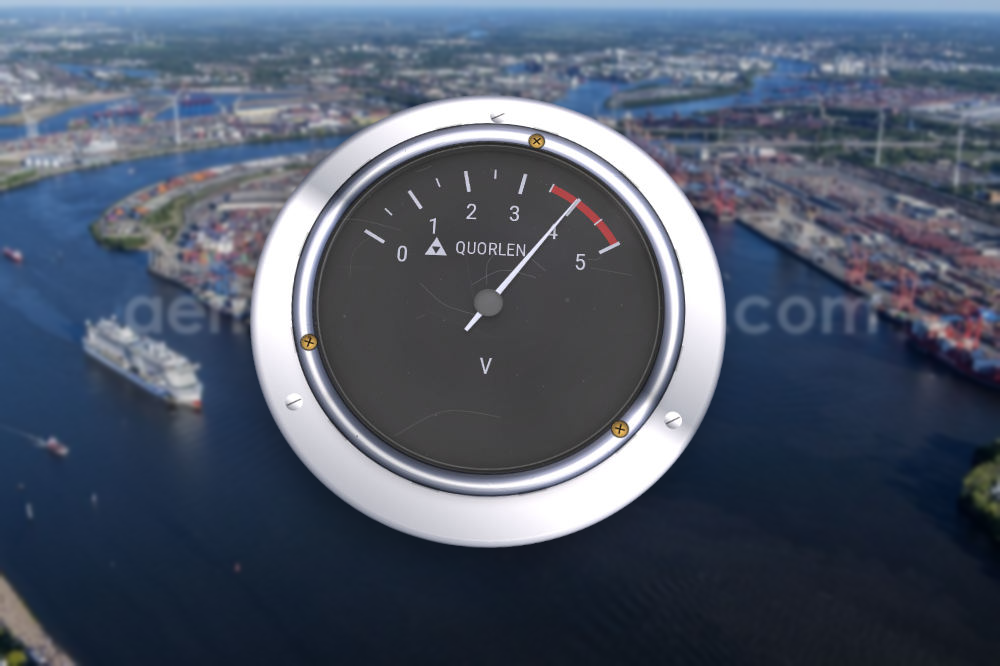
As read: 4V
